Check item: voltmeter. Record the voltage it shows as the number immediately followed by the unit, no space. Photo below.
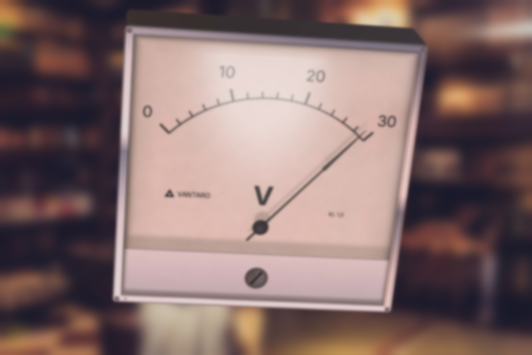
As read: 29V
